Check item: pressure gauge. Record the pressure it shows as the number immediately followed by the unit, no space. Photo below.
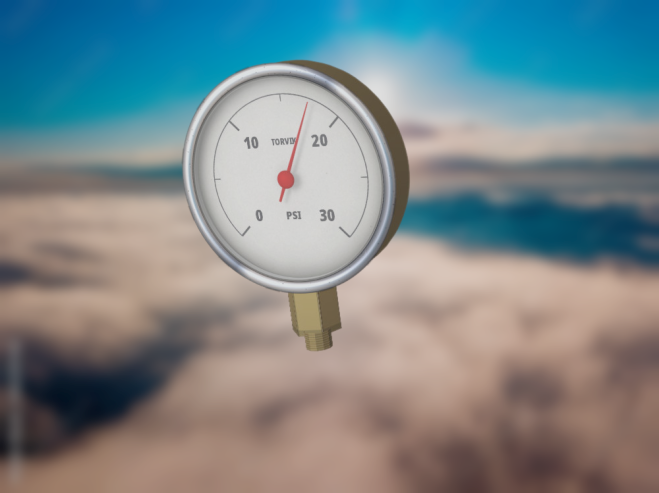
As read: 17.5psi
